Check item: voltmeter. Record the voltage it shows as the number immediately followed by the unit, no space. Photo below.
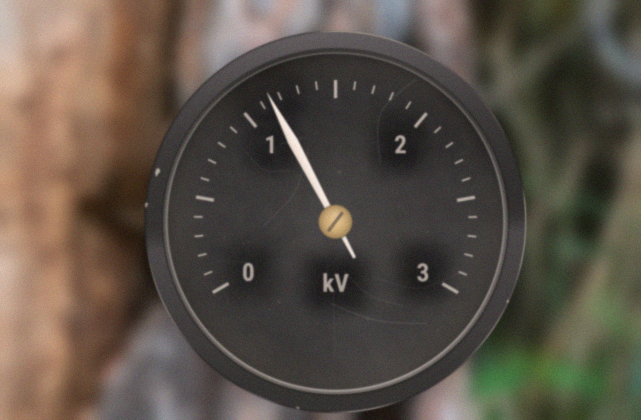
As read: 1.15kV
